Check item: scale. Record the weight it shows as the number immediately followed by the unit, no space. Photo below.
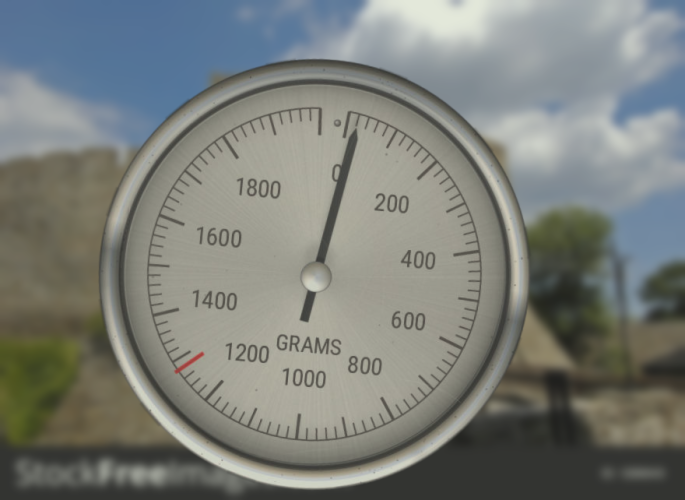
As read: 20g
